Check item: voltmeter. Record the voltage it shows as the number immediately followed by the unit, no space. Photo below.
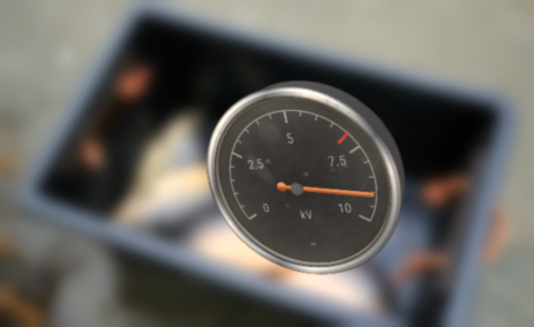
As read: 9kV
